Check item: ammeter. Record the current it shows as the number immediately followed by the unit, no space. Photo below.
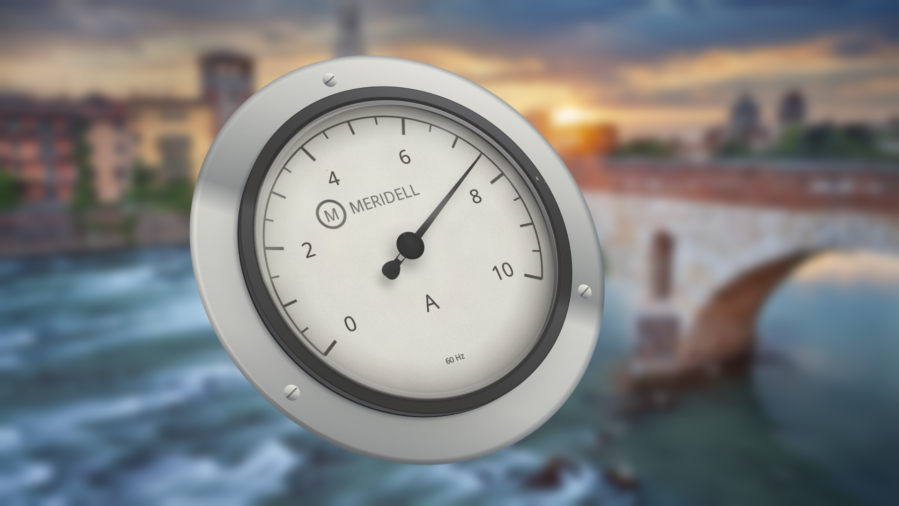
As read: 7.5A
